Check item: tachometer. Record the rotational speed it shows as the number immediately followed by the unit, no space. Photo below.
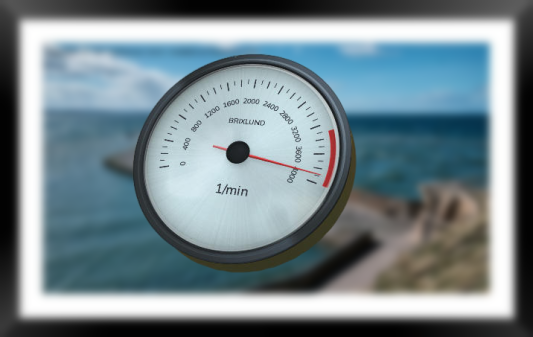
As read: 3900rpm
